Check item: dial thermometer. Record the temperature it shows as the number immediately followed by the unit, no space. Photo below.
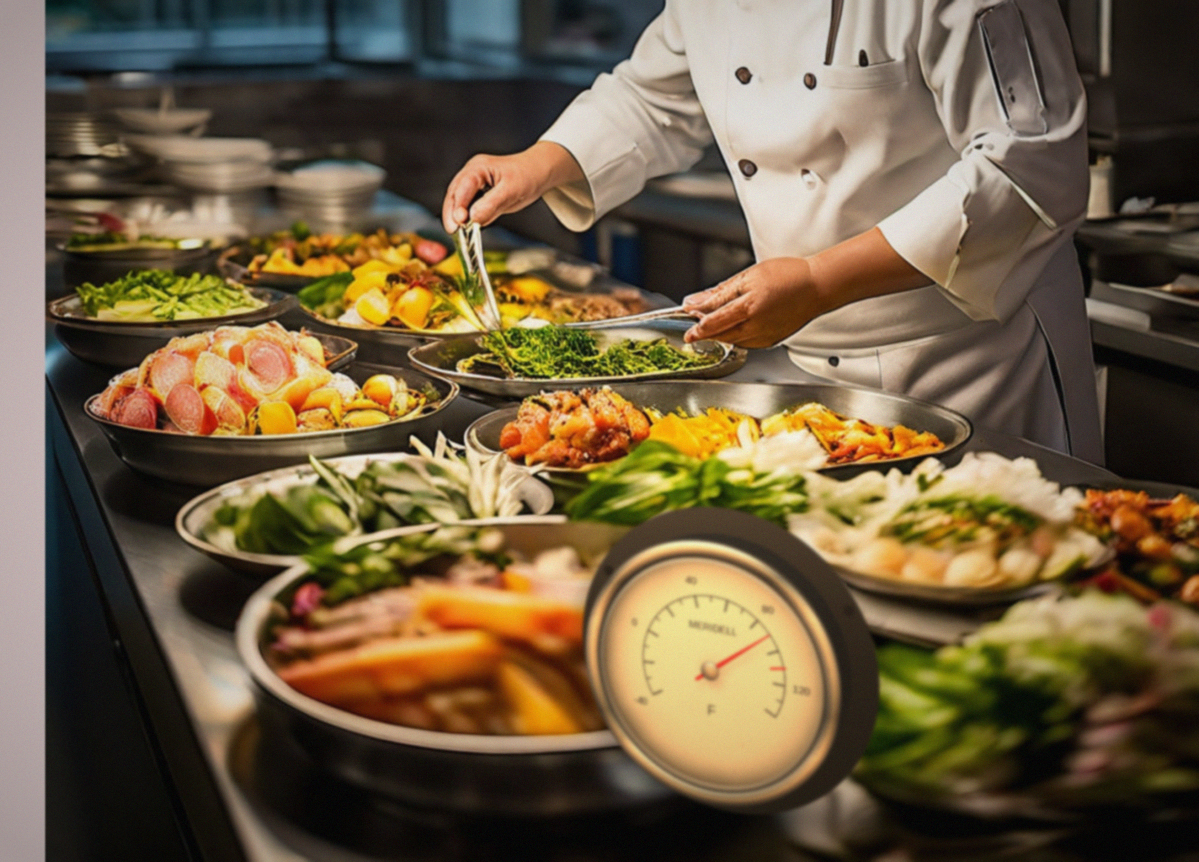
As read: 90°F
